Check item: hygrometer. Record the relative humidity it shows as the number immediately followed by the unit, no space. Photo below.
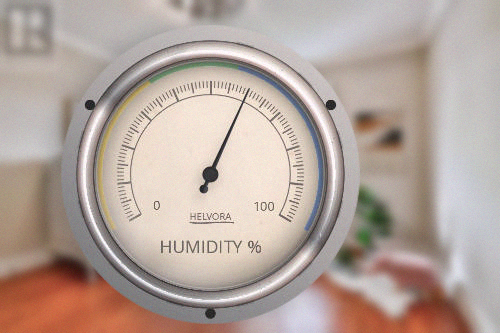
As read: 60%
